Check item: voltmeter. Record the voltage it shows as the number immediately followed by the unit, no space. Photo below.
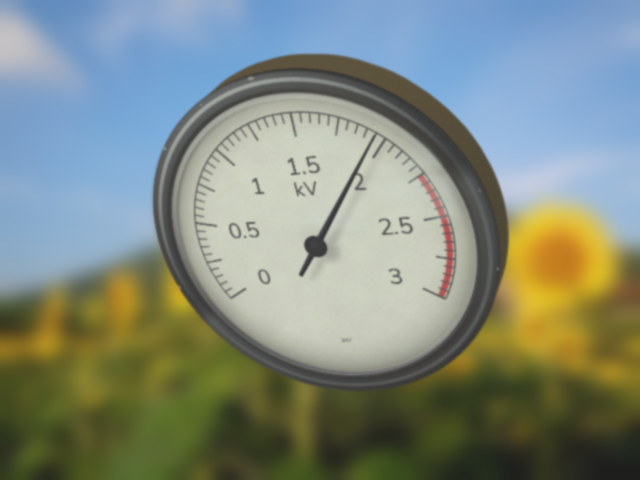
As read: 1.95kV
